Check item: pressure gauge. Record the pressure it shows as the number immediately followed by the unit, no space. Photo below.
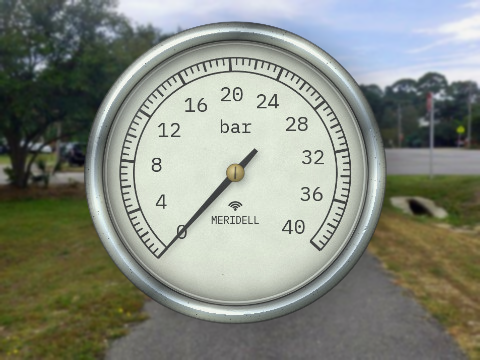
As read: 0bar
